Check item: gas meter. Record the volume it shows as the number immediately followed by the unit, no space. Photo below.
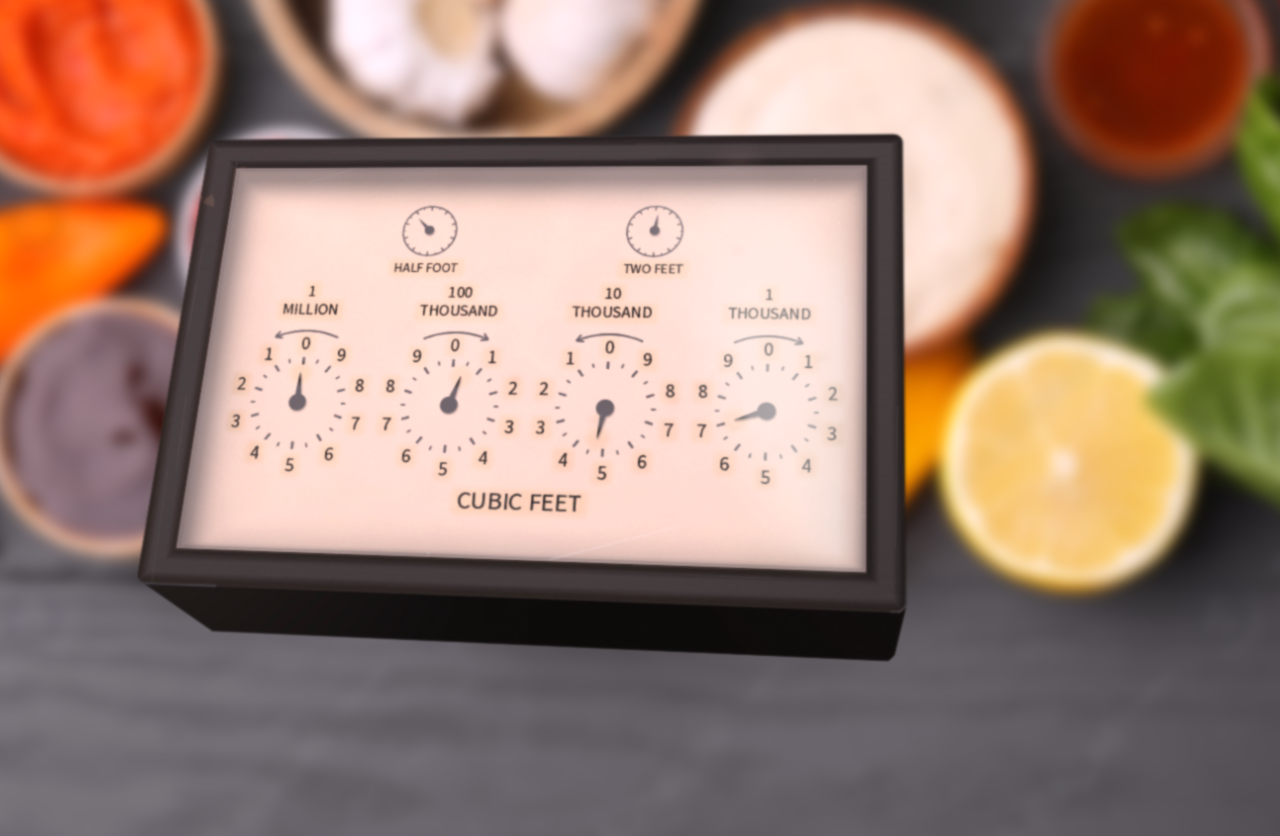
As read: 4700ft³
